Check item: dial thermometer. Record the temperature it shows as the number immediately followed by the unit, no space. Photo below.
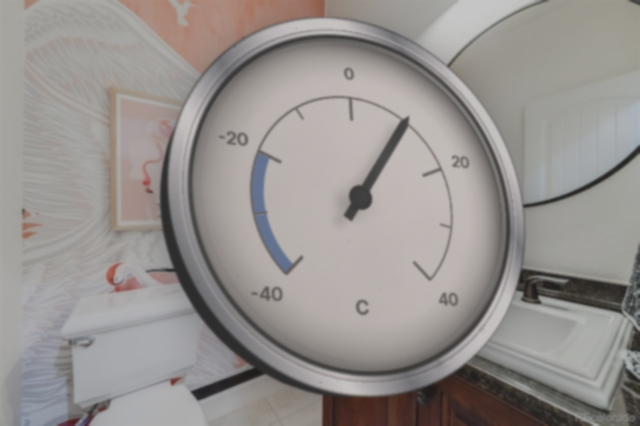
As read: 10°C
